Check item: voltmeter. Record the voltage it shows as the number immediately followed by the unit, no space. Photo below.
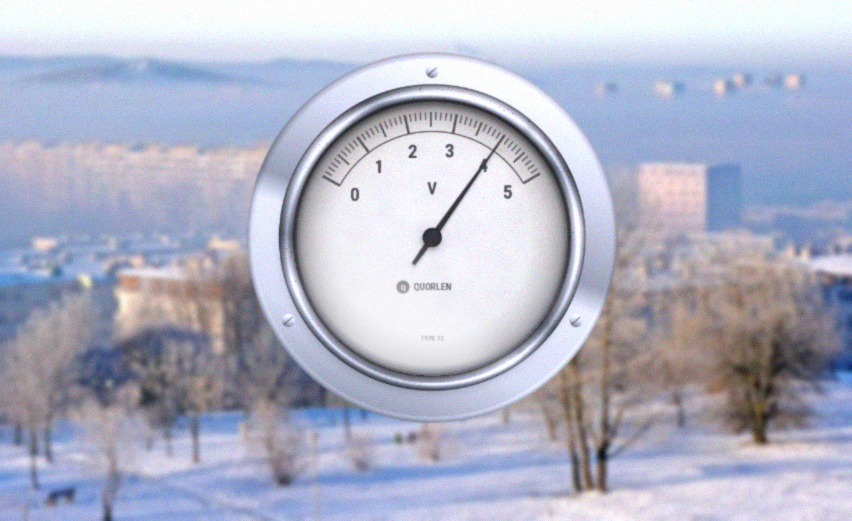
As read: 4V
